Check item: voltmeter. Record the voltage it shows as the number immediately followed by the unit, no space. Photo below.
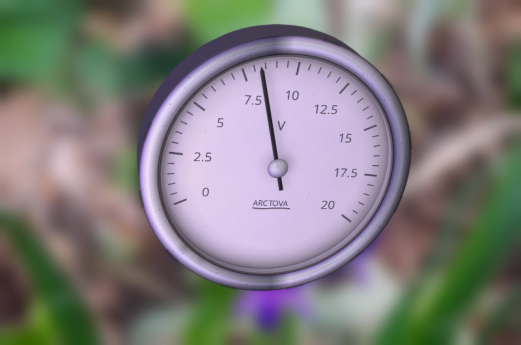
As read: 8.25V
